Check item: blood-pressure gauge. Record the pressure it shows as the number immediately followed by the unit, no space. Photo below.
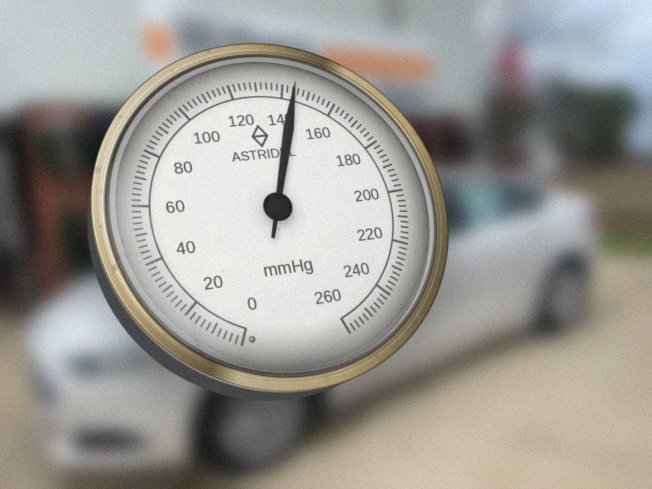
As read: 144mmHg
